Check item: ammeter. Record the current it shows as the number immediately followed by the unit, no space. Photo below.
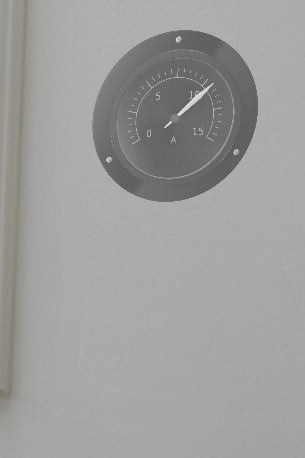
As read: 10.5A
